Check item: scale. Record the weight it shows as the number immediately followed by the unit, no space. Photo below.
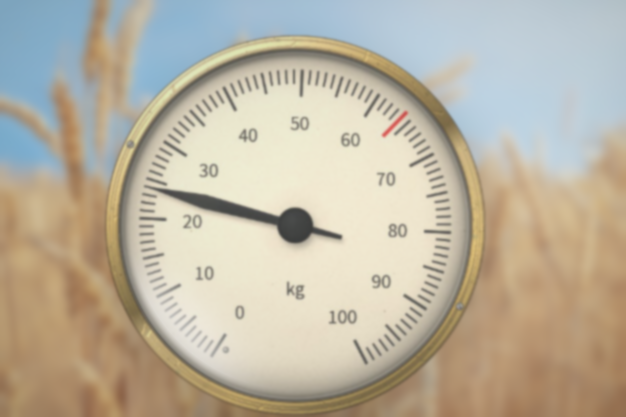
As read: 24kg
